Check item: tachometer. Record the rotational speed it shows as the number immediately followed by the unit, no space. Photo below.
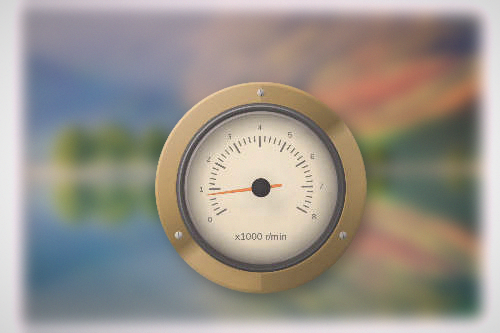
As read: 800rpm
